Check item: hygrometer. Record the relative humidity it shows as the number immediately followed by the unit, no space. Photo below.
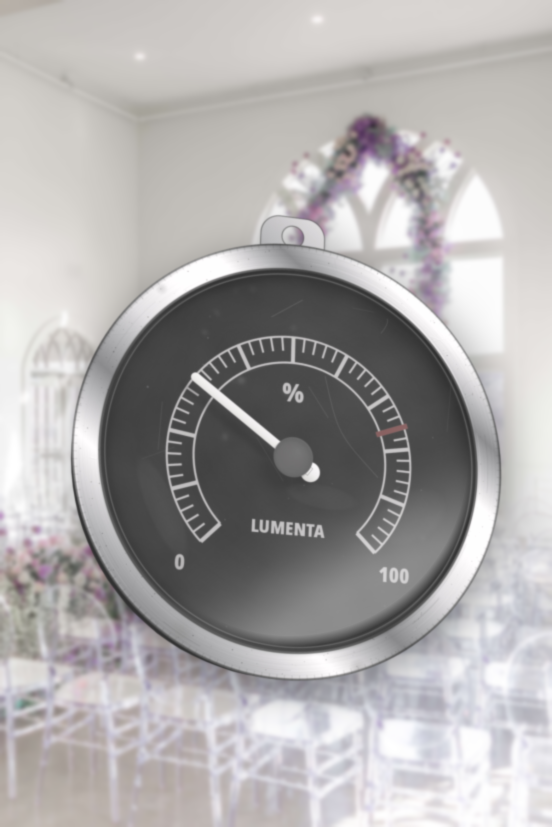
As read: 30%
